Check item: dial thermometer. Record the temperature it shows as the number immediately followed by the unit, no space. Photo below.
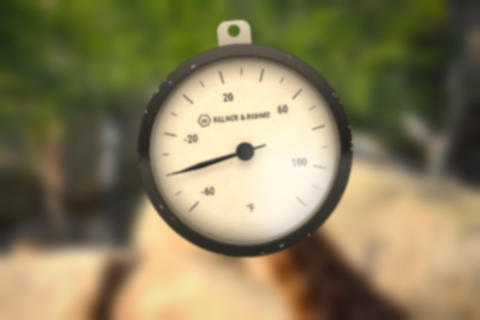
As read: -40°F
